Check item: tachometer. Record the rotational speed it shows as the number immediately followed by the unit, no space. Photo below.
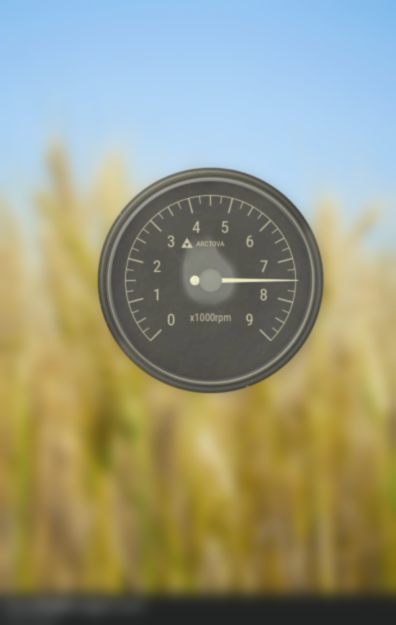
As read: 7500rpm
